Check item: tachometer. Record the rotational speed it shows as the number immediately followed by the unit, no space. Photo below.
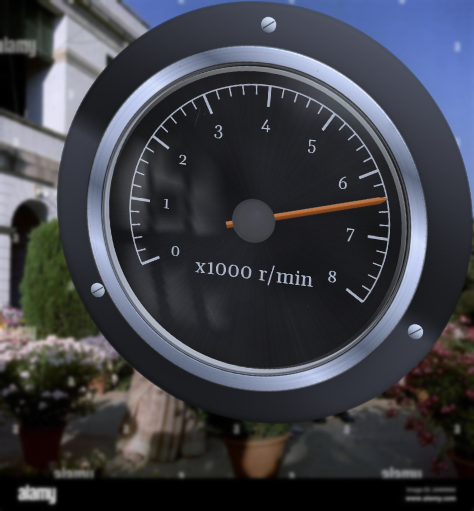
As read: 6400rpm
